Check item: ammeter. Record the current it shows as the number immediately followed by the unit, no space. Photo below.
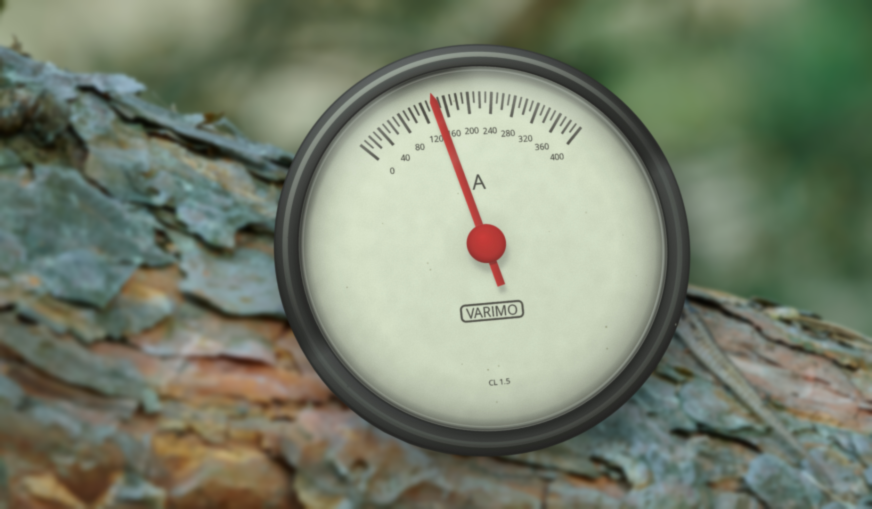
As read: 140A
